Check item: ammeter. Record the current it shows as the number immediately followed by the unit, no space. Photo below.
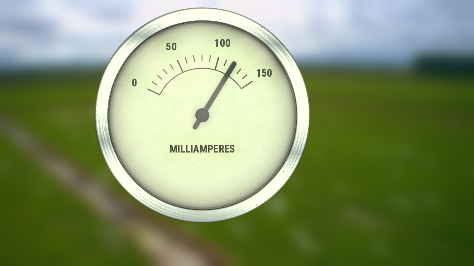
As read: 120mA
